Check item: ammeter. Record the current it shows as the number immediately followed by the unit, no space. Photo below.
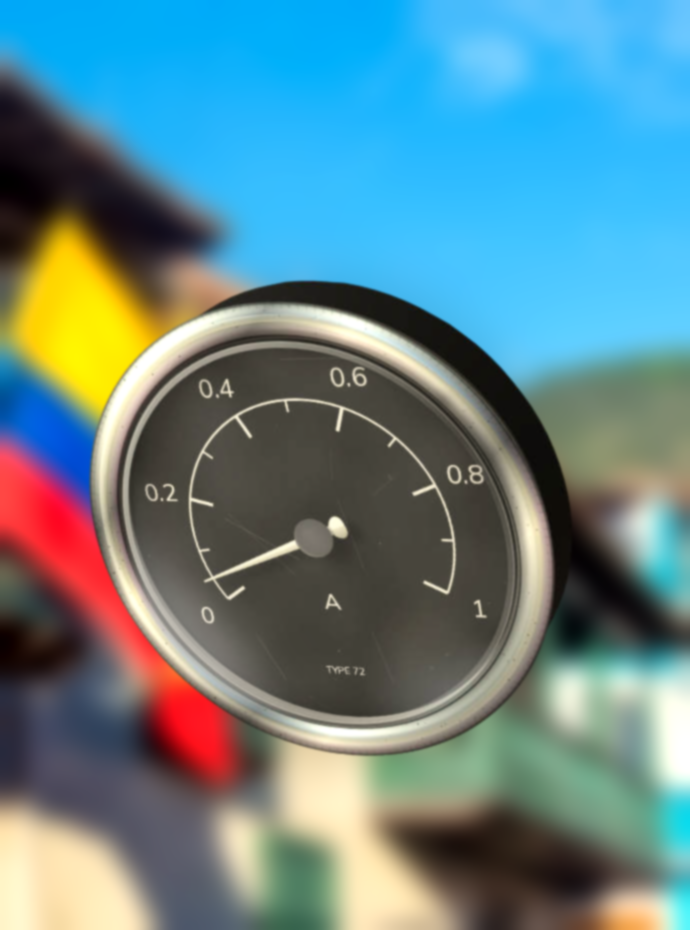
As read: 0.05A
